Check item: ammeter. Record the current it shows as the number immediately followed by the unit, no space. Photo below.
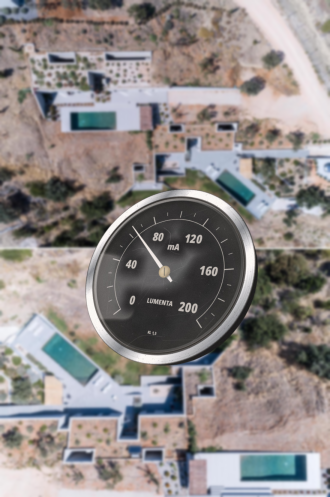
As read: 65mA
